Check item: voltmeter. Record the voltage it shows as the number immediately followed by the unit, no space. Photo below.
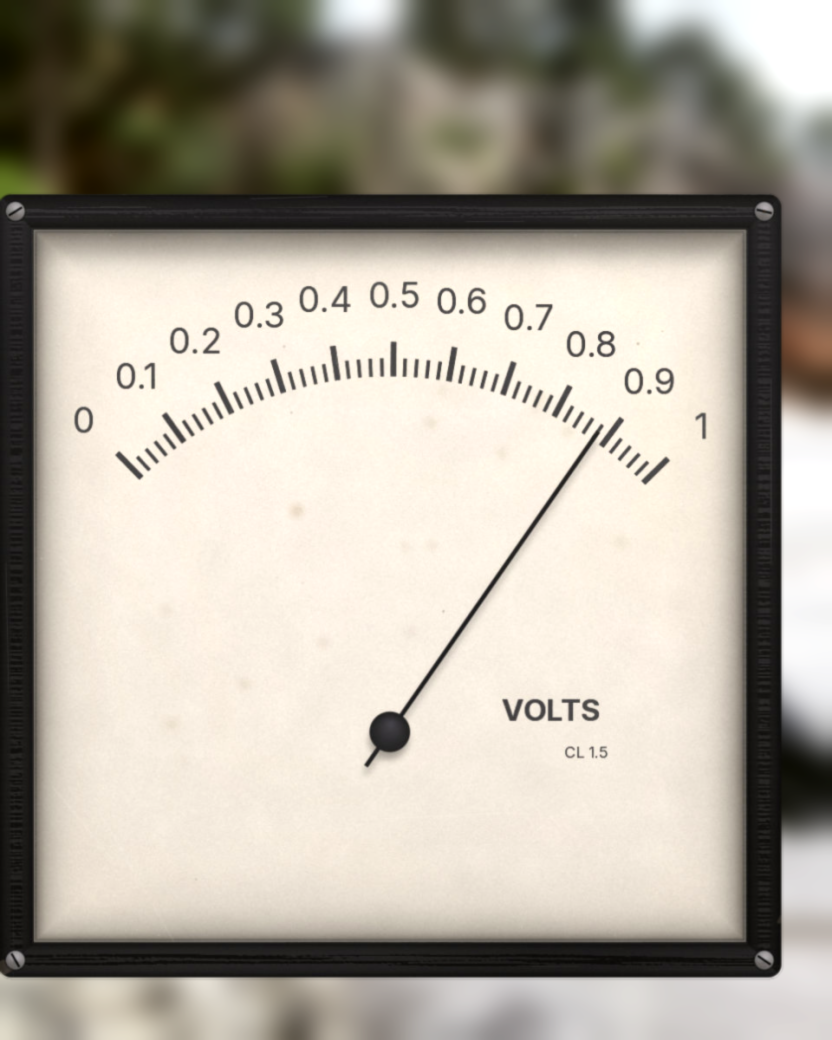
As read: 0.88V
